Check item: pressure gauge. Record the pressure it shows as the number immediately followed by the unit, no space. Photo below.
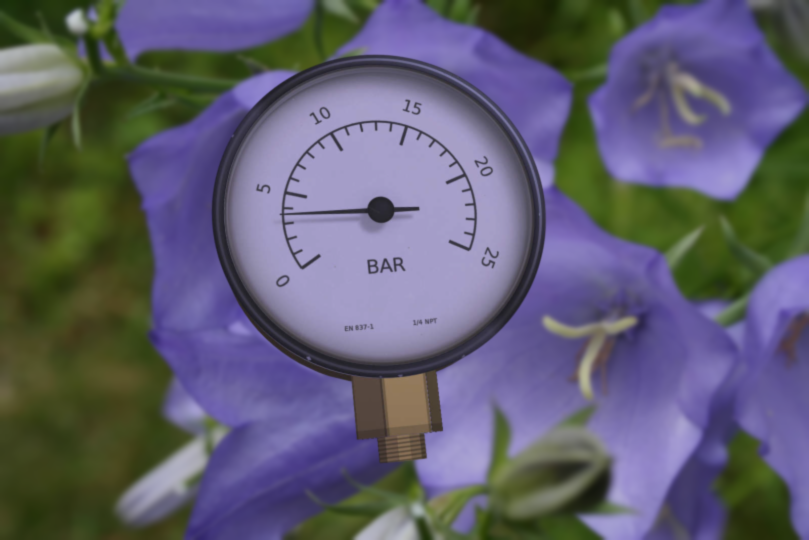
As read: 3.5bar
